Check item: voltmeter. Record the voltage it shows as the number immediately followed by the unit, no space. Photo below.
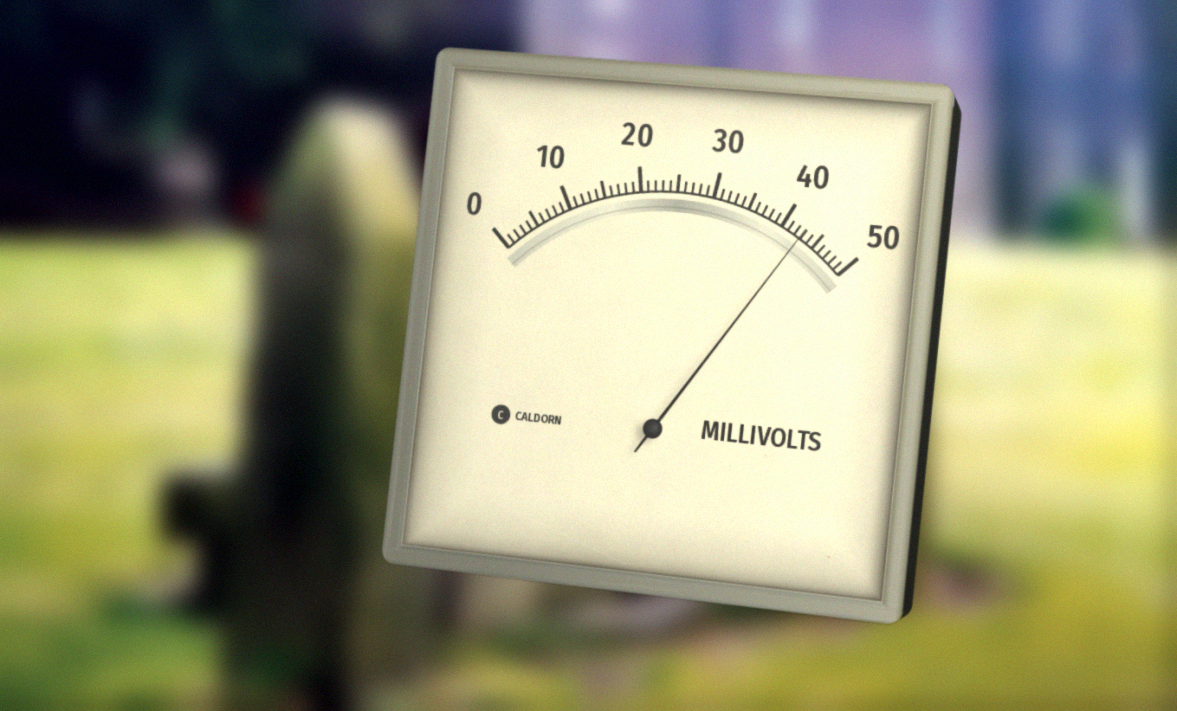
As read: 43mV
